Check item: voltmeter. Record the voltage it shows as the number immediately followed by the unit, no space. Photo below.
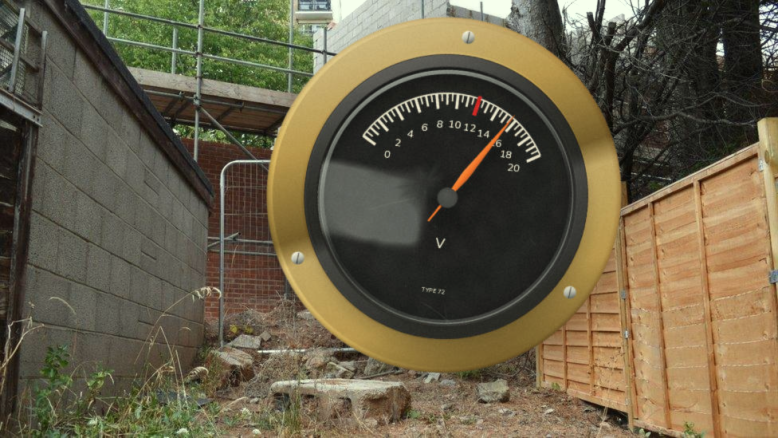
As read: 15.5V
